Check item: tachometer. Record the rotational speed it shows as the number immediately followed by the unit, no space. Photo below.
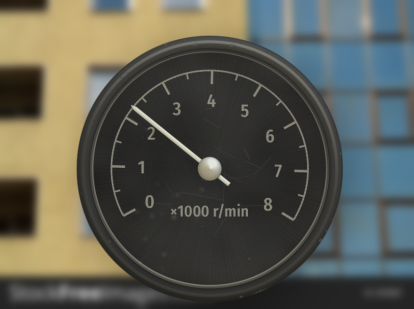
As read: 2250rpm
